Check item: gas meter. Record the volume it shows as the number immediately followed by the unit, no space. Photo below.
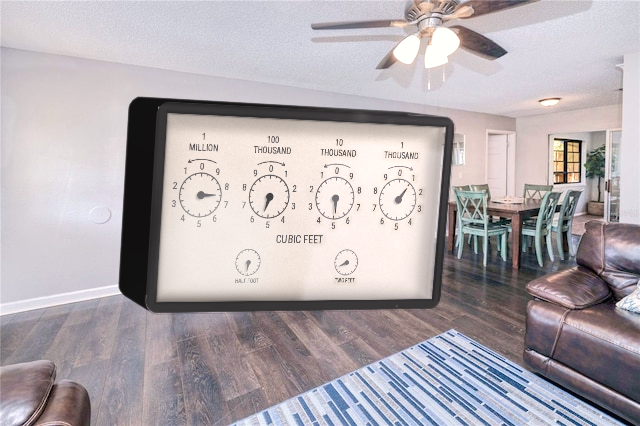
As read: 755100ft³
